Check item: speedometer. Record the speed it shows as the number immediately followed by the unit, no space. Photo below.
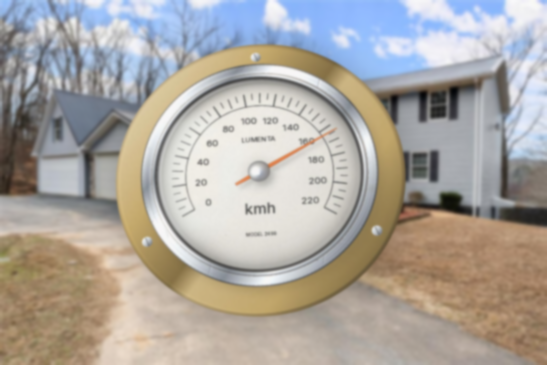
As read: 165km/h
